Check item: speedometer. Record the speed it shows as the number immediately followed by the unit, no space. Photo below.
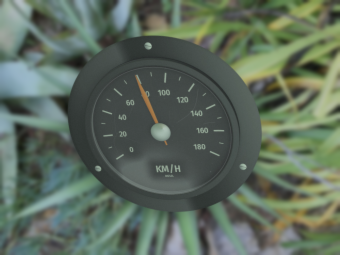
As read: 80km/h
